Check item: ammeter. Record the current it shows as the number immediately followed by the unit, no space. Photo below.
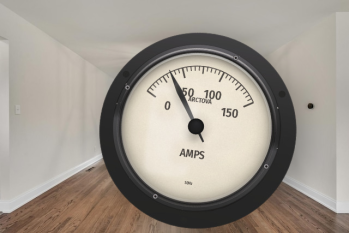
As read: 35A
